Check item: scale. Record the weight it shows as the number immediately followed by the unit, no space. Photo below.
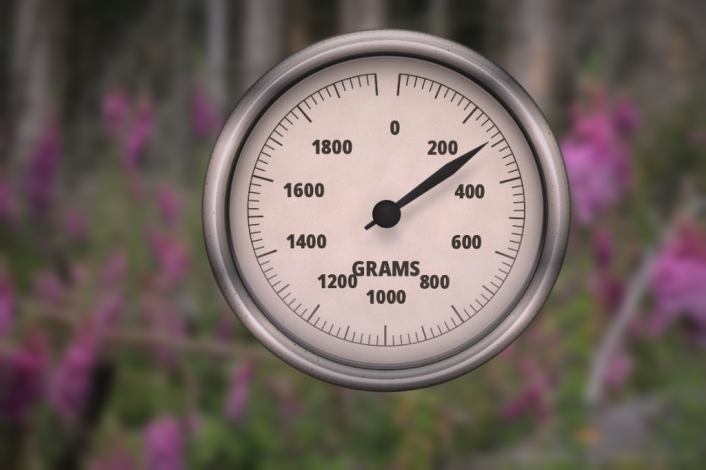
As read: 280g
